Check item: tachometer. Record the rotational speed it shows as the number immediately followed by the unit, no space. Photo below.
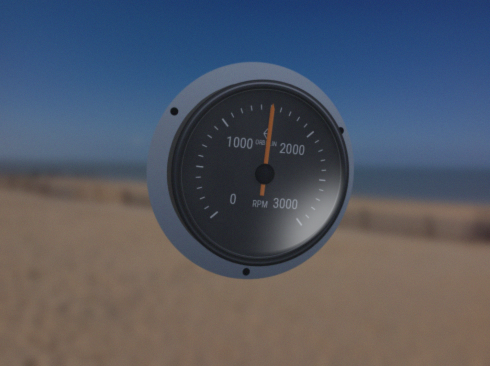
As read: 1500rpm
